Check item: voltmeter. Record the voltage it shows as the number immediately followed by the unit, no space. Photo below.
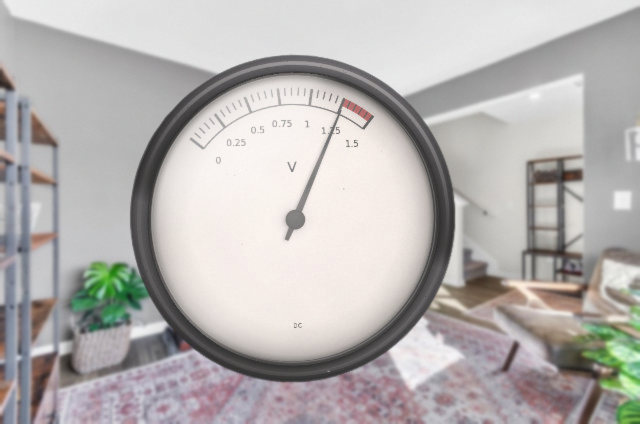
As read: 1.25V
